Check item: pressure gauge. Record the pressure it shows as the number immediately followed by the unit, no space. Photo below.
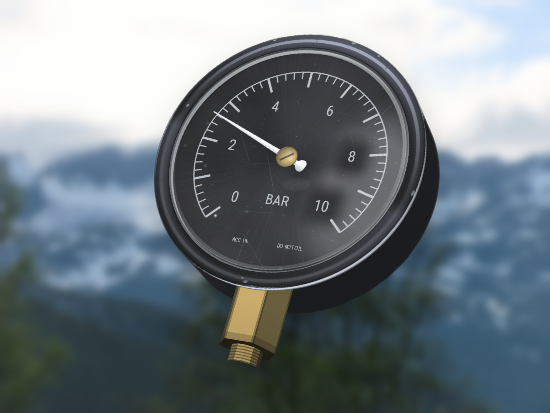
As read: 2.6bar
